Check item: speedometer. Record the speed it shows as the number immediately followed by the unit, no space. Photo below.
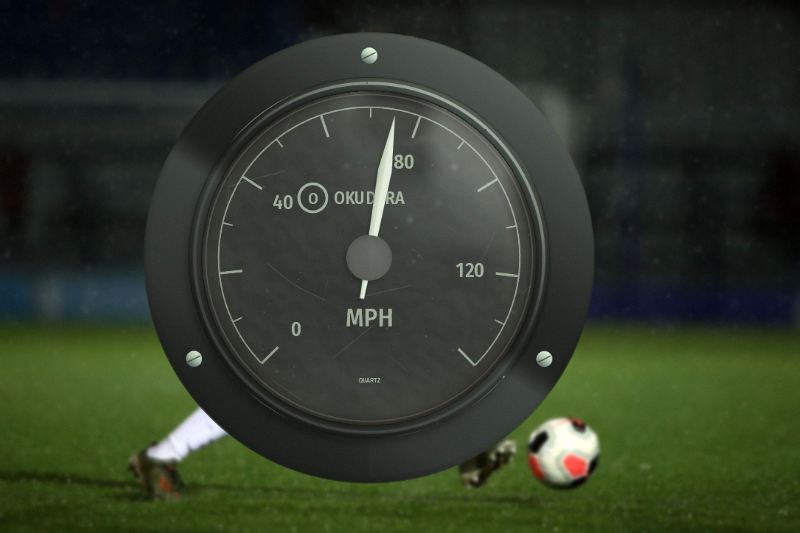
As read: 75mph
